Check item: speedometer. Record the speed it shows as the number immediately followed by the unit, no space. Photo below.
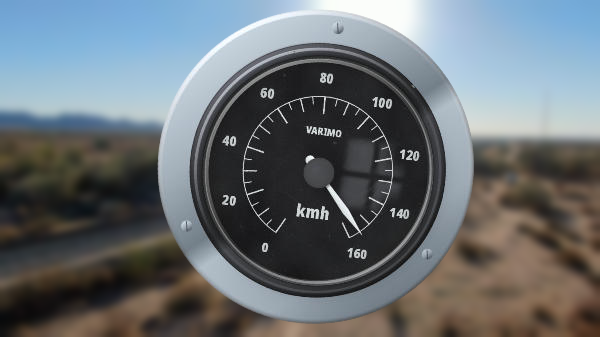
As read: 155km/h
